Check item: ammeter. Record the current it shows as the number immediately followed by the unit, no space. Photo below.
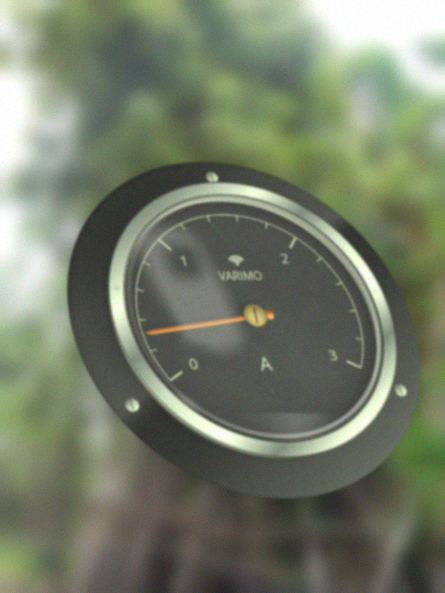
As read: 0.3A
